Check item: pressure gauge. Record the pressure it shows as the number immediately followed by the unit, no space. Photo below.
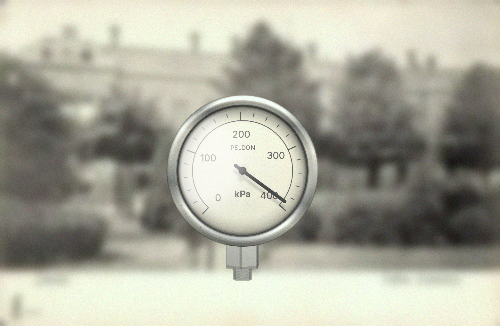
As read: 390kPa
